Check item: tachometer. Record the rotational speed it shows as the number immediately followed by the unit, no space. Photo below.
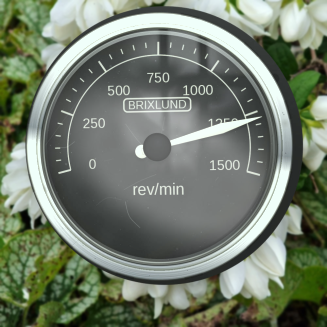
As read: 1275rpm
